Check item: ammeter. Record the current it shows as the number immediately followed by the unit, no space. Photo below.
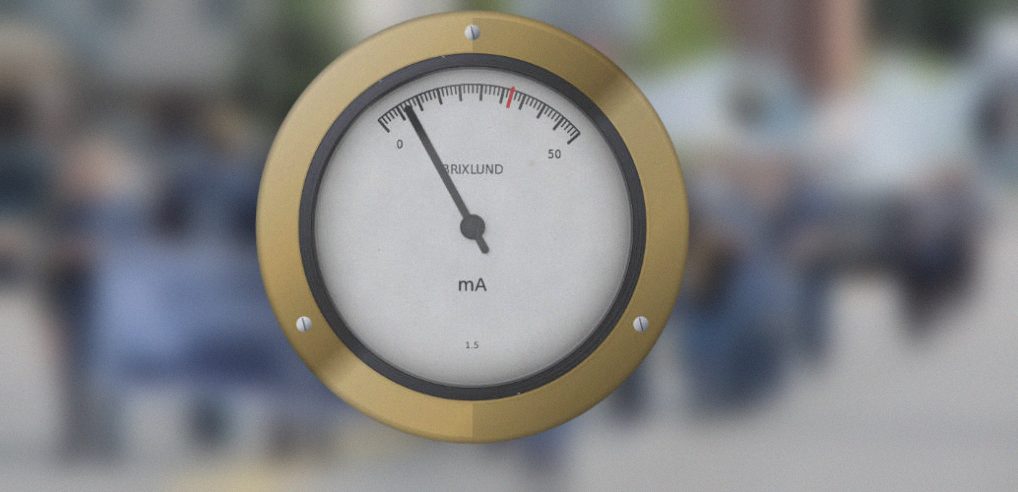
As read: 7mA
